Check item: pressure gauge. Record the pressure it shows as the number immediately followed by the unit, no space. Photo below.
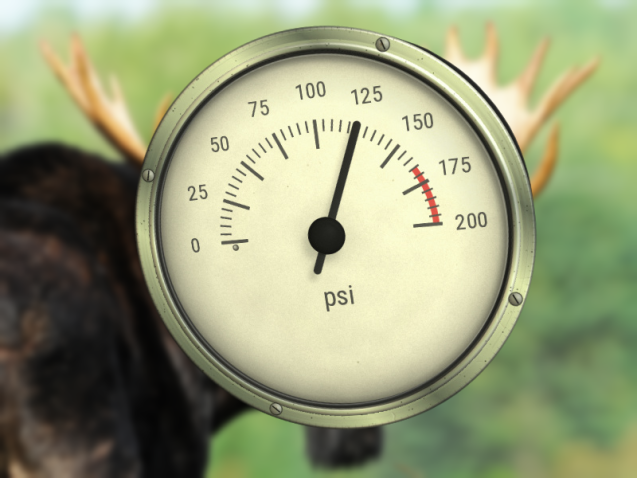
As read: 125psi
